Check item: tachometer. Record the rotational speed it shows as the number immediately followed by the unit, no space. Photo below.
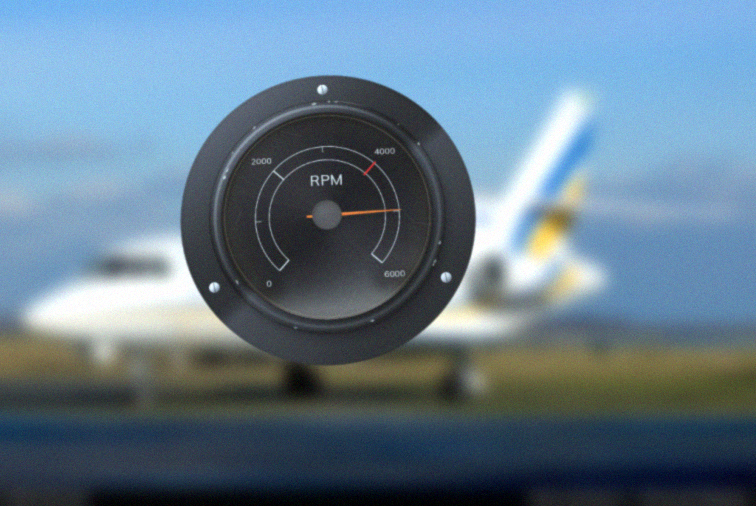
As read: 5000rpm
